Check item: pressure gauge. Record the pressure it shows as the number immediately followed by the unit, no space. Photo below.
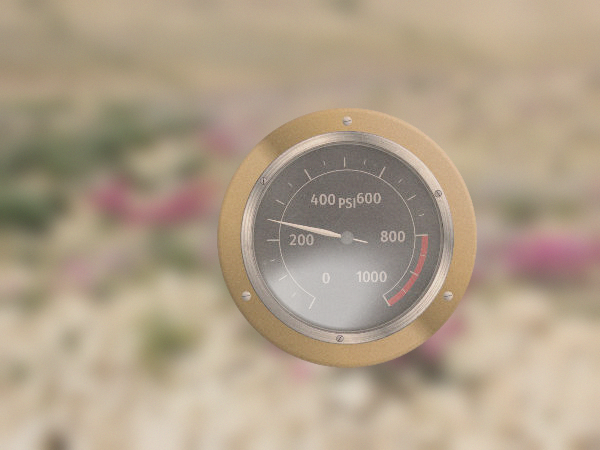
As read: 250psi
